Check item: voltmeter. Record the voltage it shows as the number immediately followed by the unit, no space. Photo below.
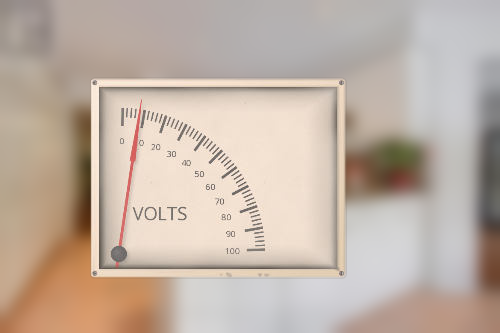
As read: 8V
